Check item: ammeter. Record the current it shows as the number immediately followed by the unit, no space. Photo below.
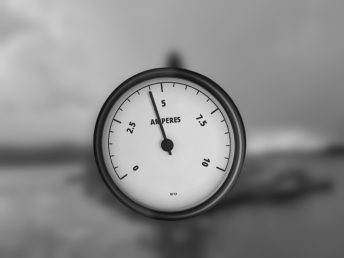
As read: 4.5A
